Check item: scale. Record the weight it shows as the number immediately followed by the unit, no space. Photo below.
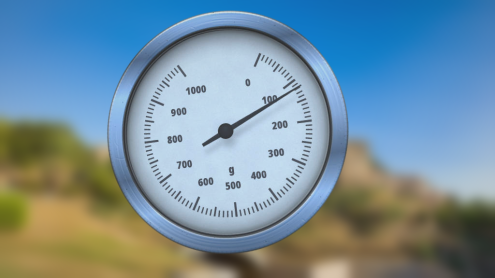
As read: 120g
